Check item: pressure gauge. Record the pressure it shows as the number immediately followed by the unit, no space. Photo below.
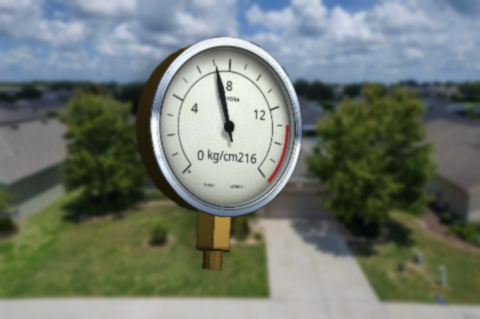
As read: 7kg/cm²
